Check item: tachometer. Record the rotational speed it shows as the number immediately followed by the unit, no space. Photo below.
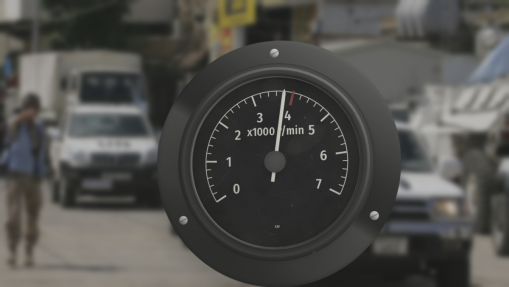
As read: 3800rpm
